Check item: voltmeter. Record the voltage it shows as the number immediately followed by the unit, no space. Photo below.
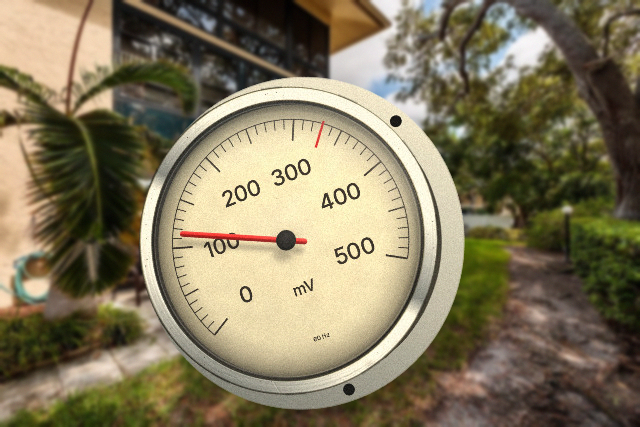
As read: 115mV
